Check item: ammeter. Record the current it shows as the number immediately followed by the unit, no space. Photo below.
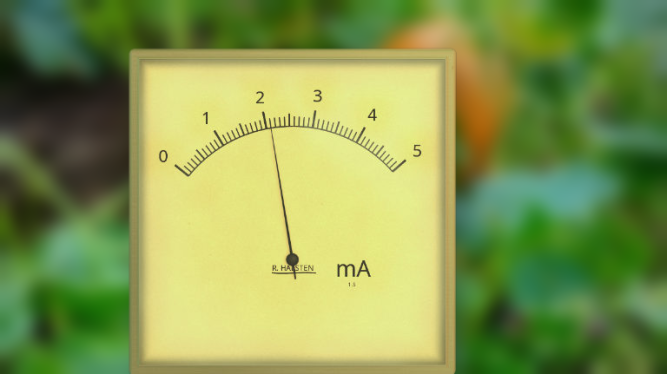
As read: 2.1mA
